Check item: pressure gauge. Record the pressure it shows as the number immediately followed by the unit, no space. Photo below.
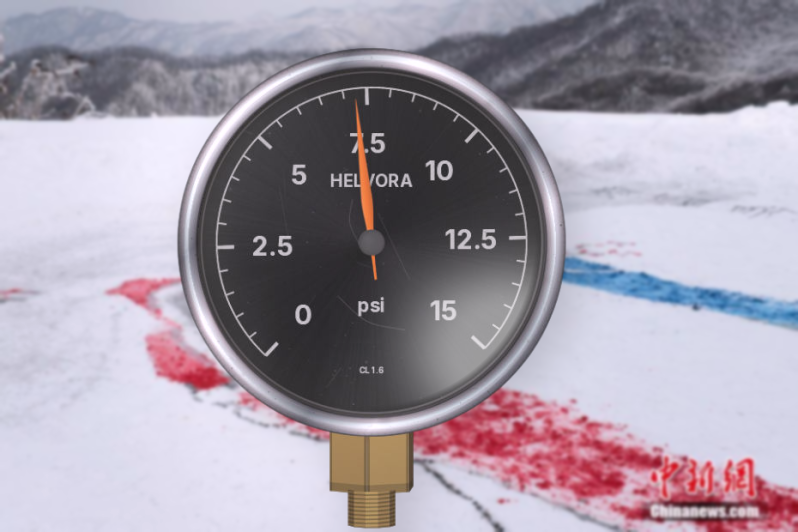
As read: 7.25psi
